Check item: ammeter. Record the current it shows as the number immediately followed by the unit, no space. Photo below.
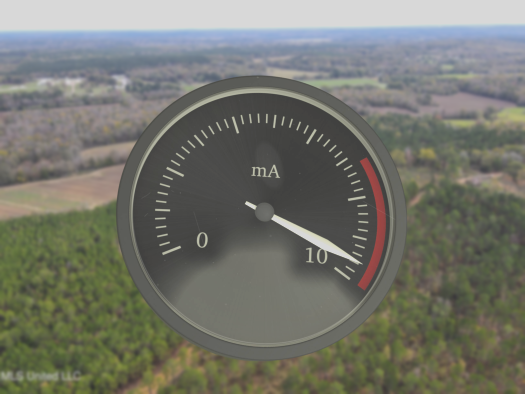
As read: 9.6mA
